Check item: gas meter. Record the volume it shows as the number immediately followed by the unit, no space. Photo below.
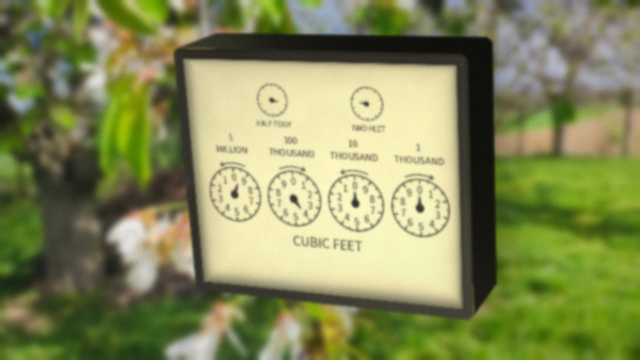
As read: 940000ft³
